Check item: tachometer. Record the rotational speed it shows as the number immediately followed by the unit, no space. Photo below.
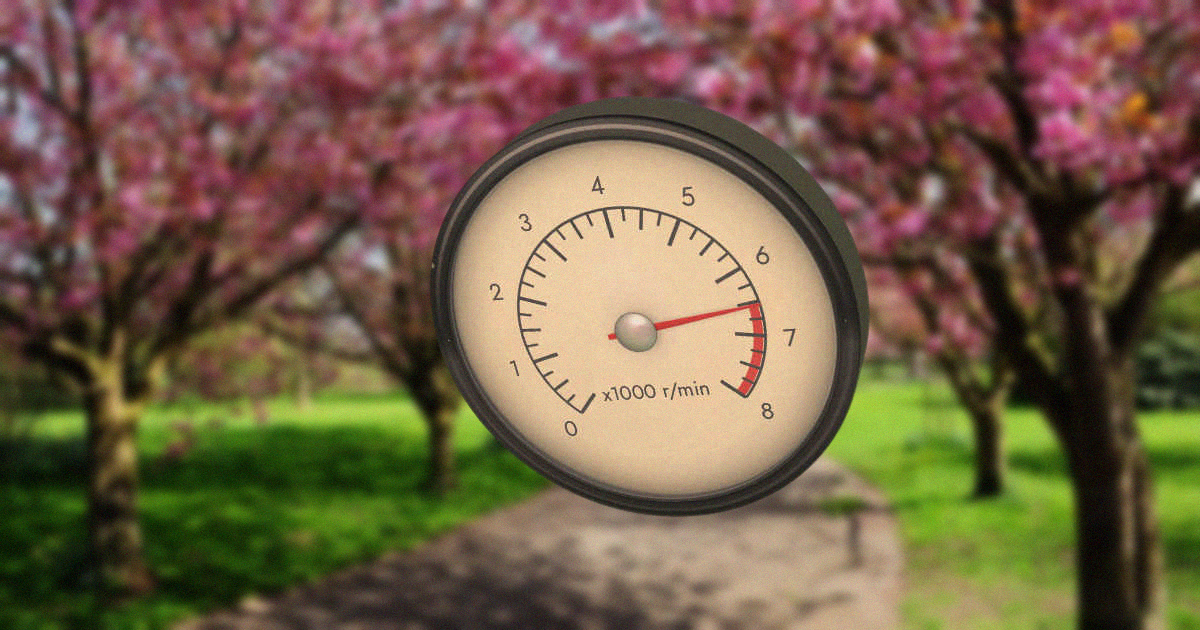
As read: 6500rpm
